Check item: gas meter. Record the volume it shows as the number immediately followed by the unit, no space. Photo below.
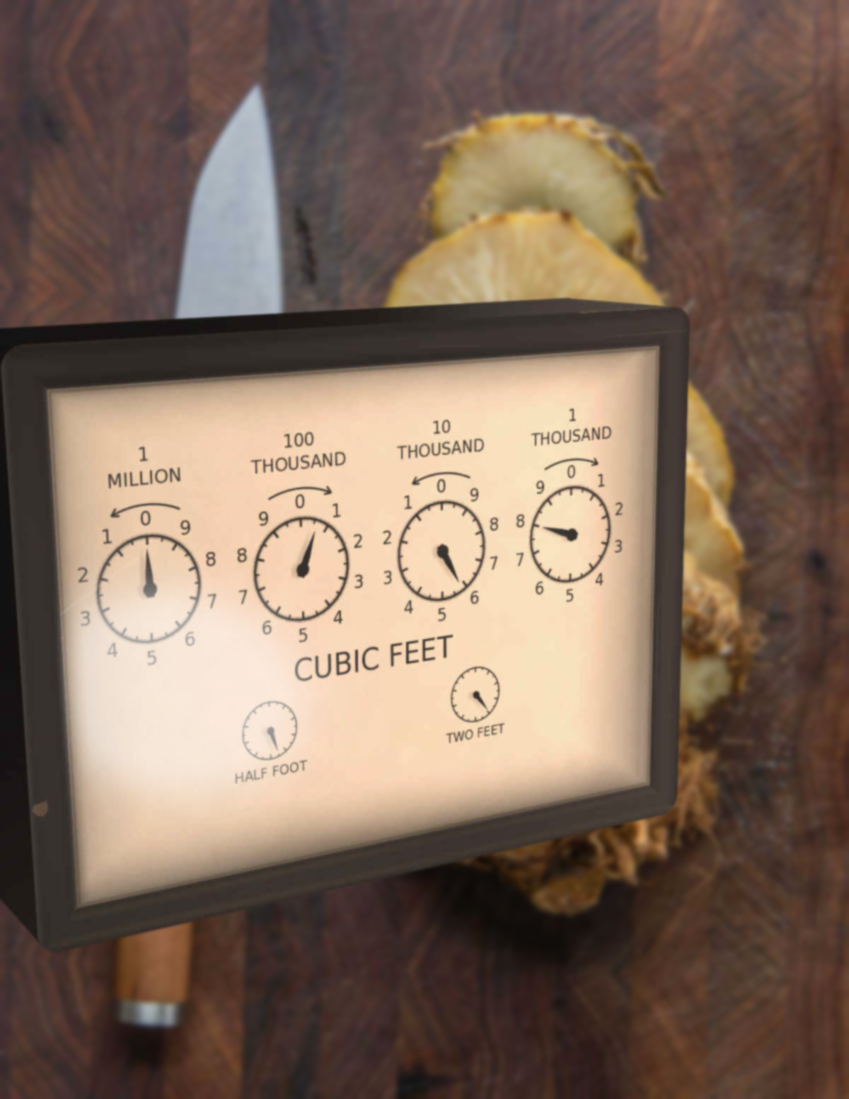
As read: 5800ft³
